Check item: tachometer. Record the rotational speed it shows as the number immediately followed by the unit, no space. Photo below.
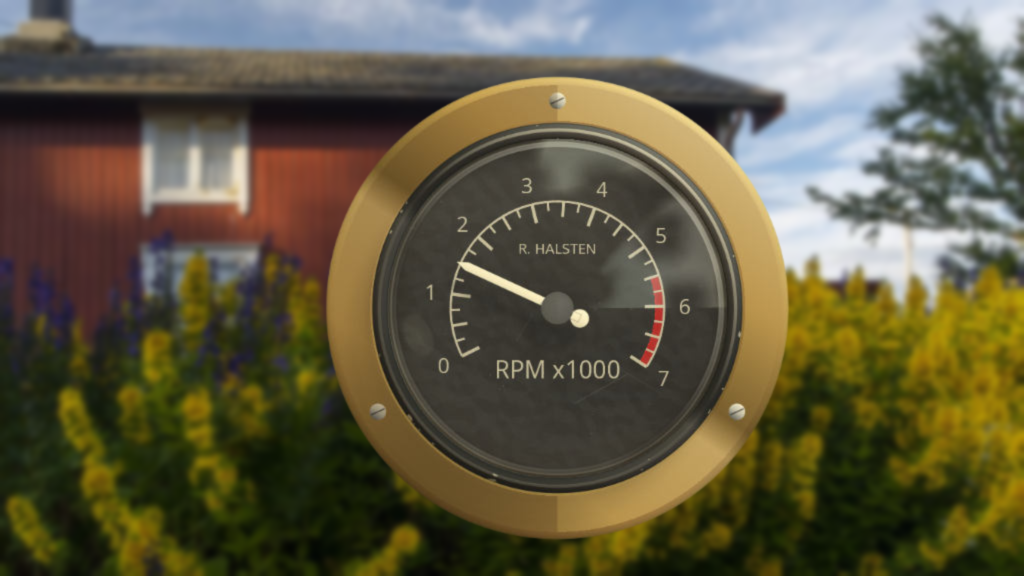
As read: 1500rpm
